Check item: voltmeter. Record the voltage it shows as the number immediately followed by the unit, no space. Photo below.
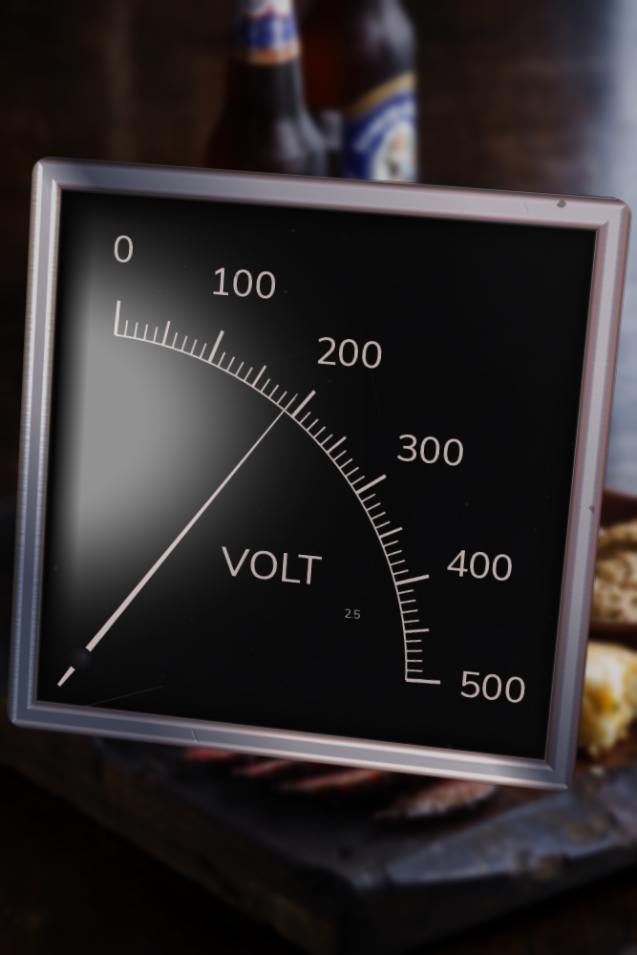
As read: 190V
